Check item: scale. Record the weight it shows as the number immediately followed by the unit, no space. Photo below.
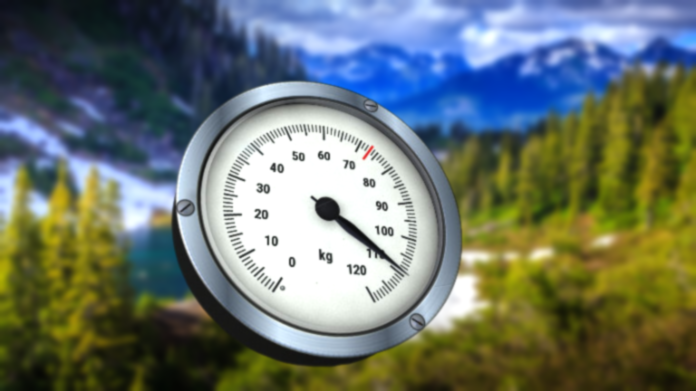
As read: 110kg
